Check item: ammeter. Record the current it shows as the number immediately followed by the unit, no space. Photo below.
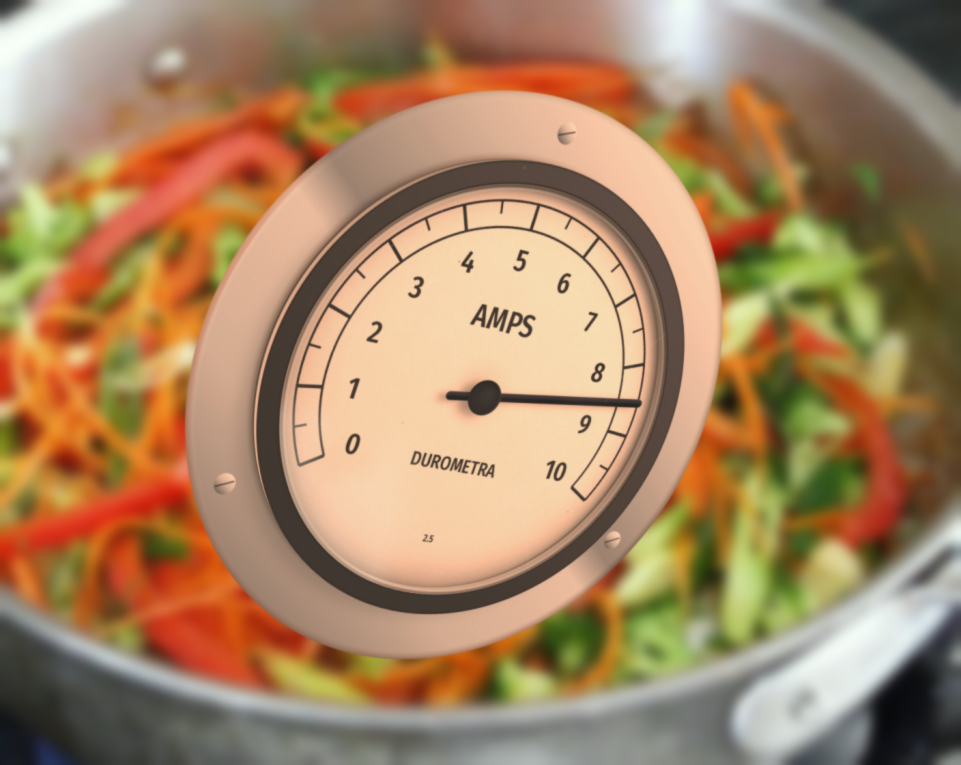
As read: 8.5A
